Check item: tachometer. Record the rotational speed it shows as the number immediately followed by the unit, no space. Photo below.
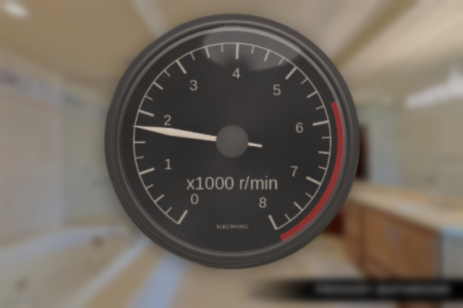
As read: 1750rpm
